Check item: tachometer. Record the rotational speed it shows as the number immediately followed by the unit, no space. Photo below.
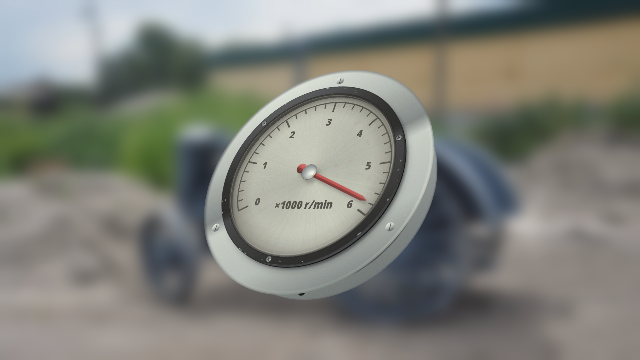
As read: 5800rpm
